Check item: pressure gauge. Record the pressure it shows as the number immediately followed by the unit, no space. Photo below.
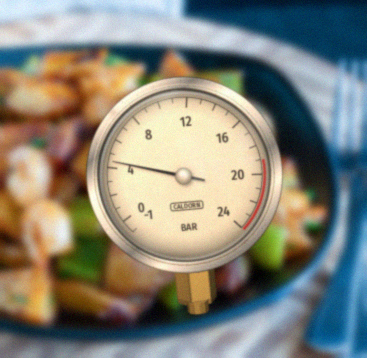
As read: 4.5bar
